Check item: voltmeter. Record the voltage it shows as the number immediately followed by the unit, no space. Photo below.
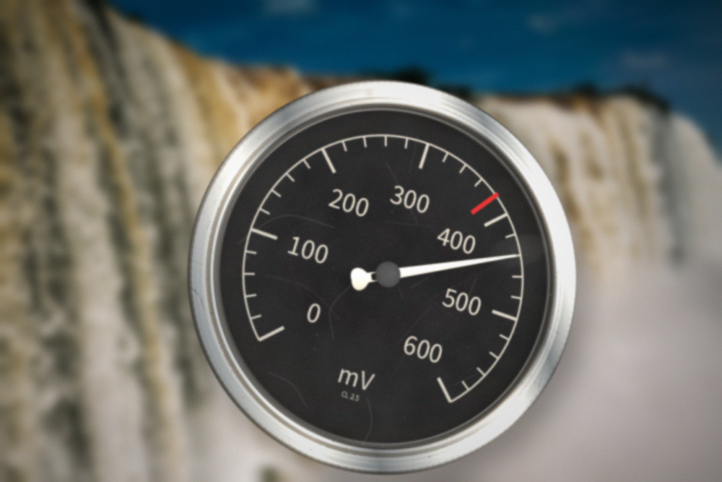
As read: 440mV
